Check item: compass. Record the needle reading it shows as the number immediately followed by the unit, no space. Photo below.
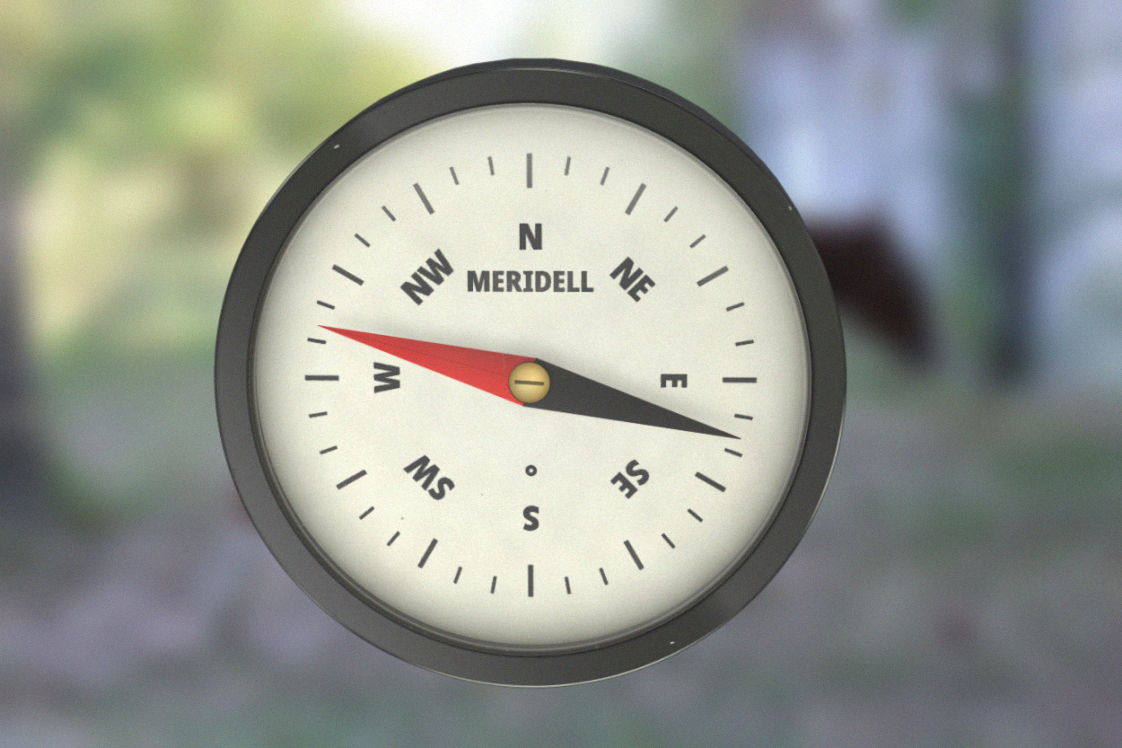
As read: 285°
